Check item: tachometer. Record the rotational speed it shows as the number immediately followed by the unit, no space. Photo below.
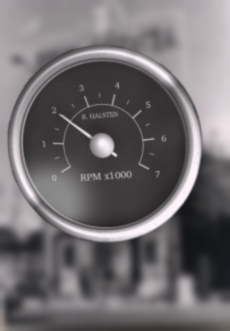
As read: 2000rpm
